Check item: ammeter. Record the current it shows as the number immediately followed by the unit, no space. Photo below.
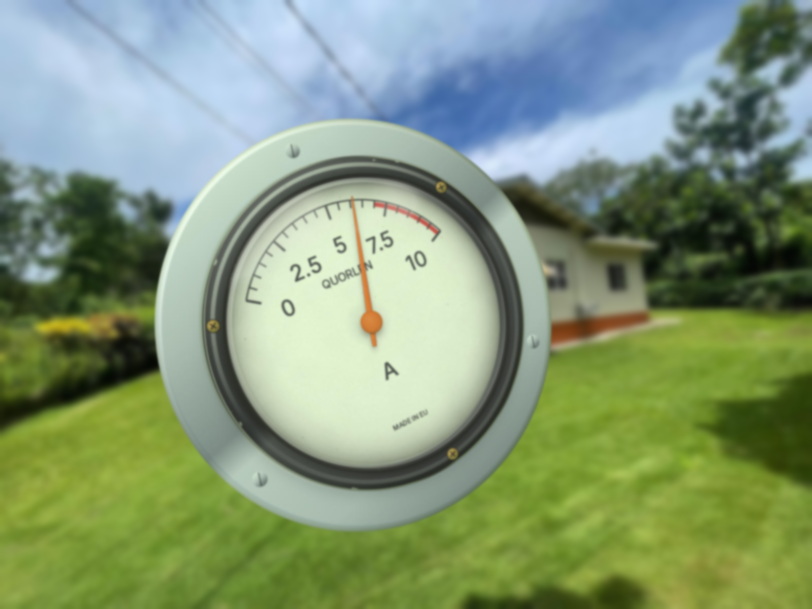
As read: 6A
